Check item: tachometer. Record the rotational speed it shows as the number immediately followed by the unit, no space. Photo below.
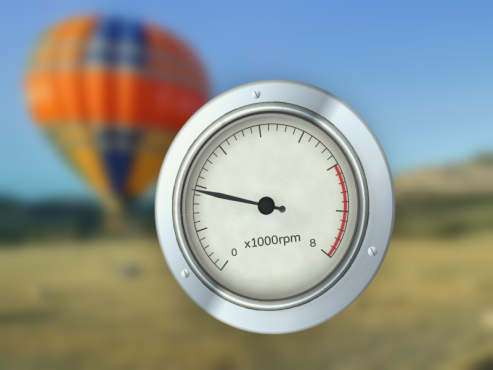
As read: 1900rpm
